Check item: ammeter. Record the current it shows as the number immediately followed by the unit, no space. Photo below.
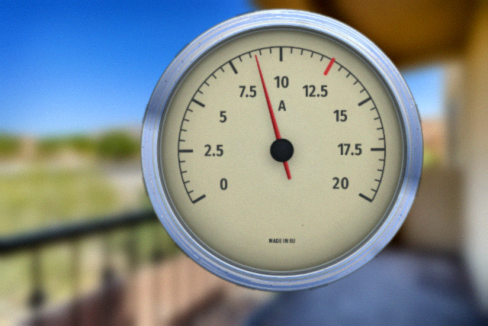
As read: 8.75A
